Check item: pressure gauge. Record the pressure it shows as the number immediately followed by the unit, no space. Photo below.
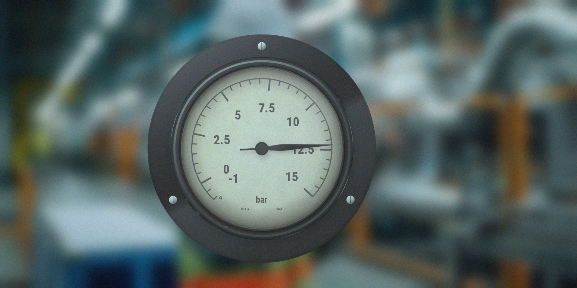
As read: 12.25bar
